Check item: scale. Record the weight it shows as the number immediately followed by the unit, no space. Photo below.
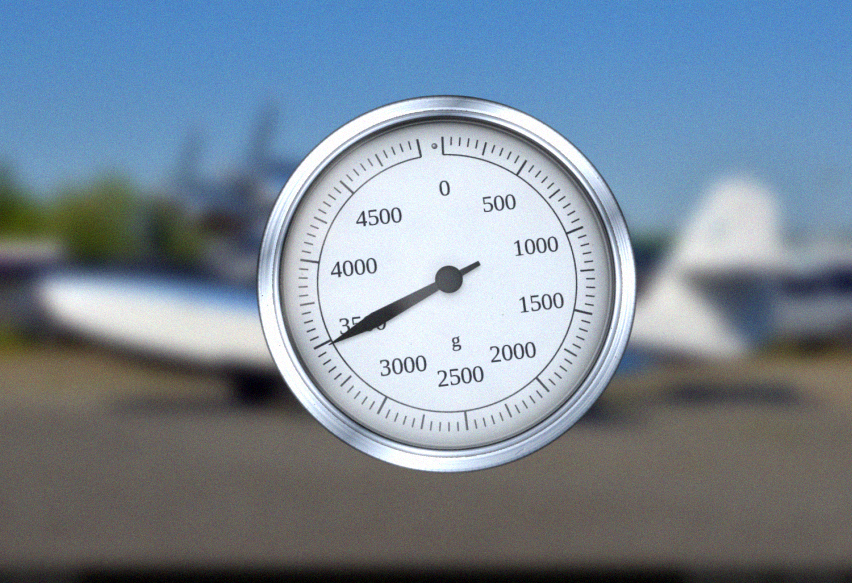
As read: 3475g
